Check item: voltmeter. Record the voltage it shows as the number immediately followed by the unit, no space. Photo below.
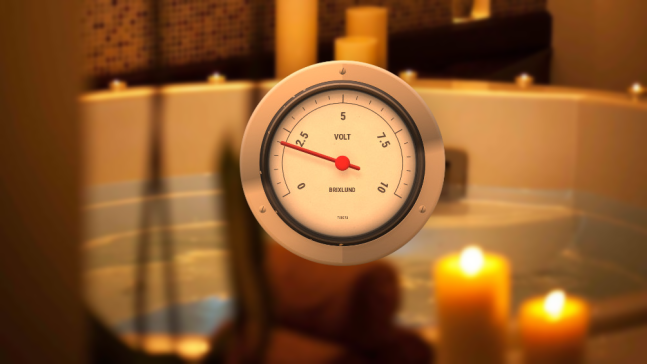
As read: 2V
